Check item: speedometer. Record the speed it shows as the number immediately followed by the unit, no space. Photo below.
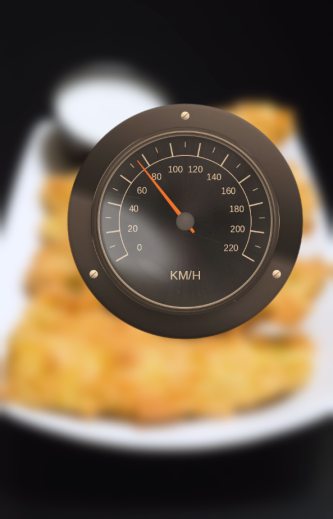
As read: 75km/h
